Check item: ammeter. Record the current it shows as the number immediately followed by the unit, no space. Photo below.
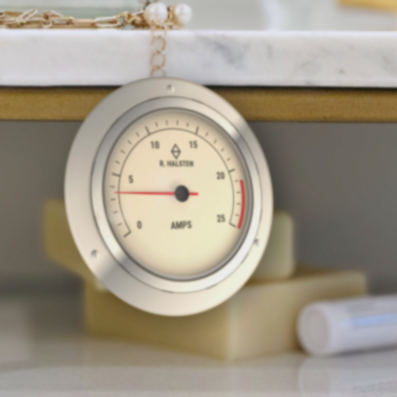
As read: 3.5A
